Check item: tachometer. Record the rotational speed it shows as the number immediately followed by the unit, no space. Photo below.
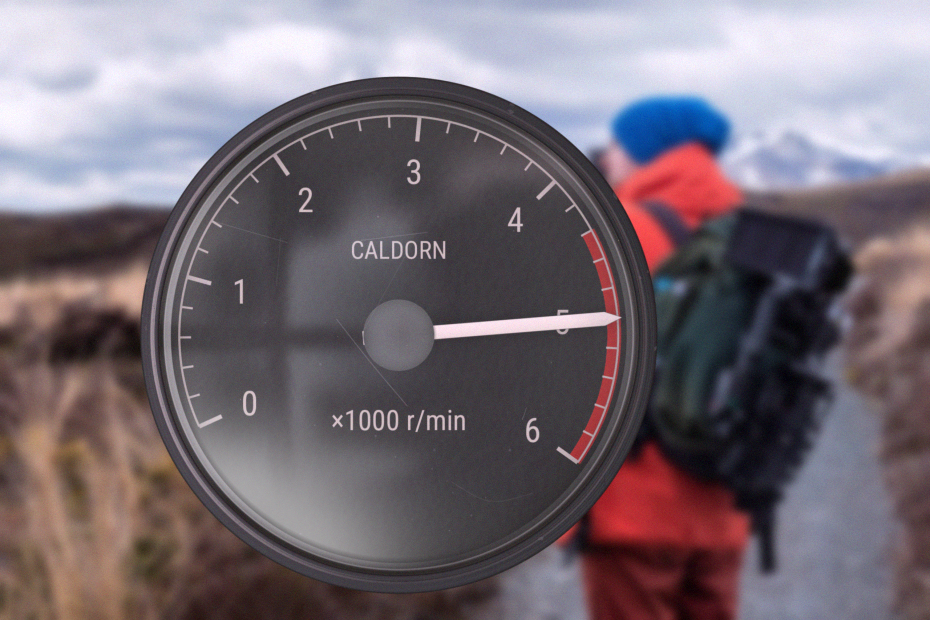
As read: 5000rpm
